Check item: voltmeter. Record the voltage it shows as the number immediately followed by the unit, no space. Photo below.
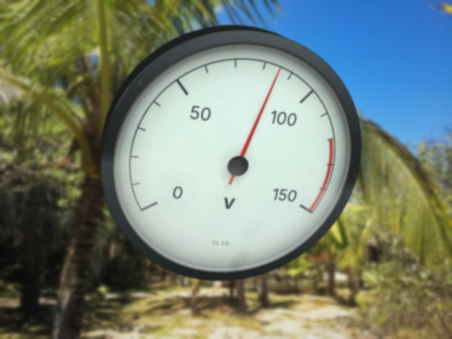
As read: 85V
